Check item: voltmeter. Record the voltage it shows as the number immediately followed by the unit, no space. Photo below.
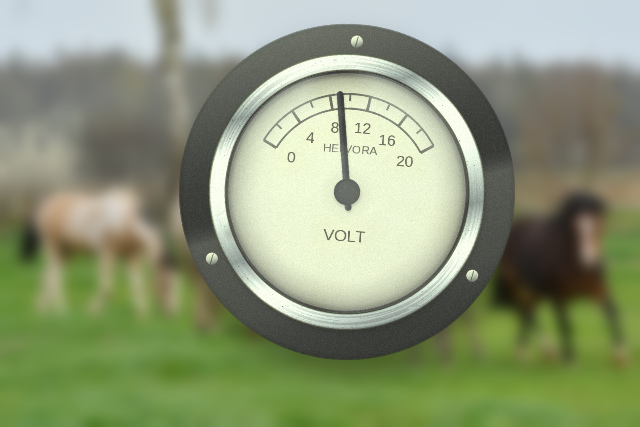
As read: 9V
